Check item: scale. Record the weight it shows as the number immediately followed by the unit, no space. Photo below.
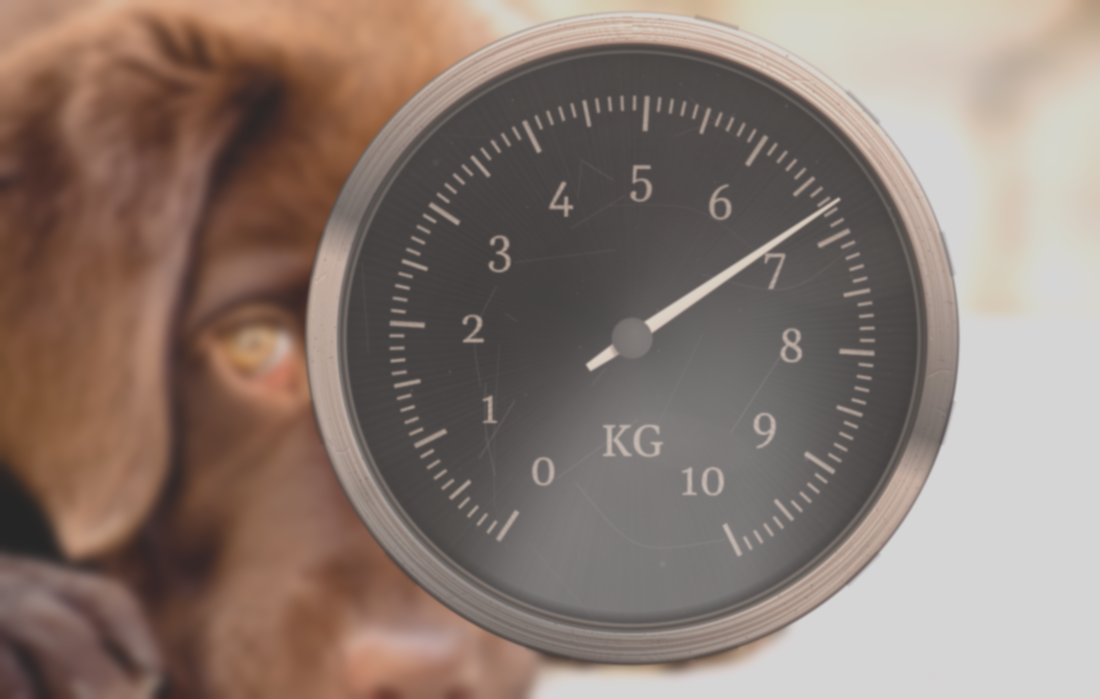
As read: 6.75kg
